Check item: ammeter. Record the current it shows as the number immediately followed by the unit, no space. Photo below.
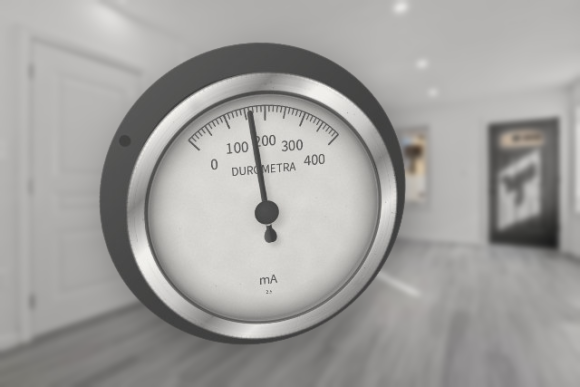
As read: 160mA
